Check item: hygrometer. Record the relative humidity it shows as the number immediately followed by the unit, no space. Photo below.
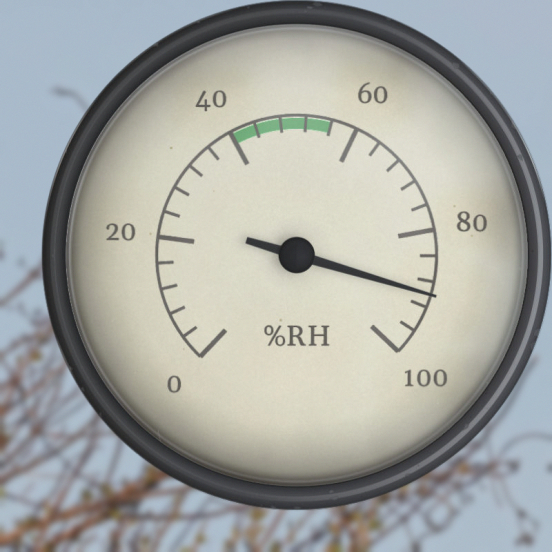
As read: 90%
